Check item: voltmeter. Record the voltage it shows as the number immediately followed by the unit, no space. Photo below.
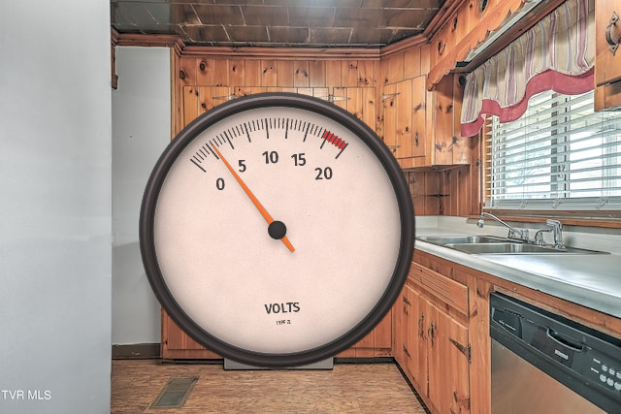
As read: 3V
